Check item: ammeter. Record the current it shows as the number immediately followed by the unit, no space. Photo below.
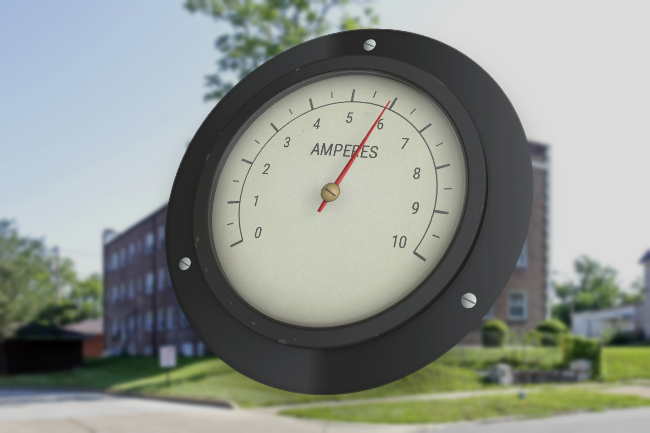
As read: 6A
